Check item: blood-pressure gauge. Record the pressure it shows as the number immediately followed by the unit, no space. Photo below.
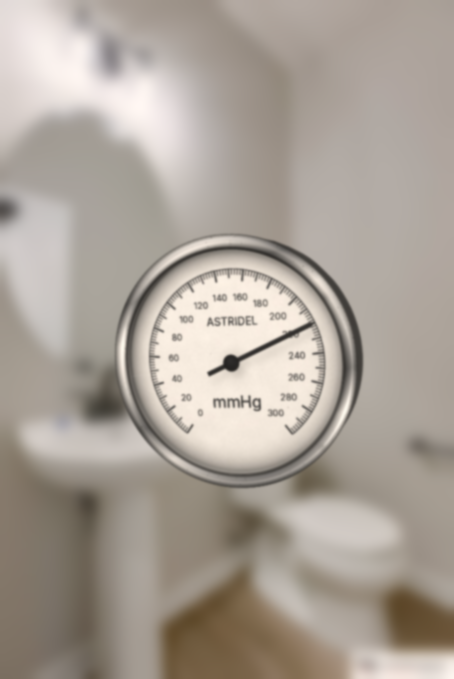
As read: 220mmHg
